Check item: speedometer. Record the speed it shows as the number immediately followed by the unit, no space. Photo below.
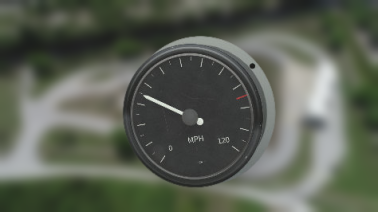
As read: 35mph
